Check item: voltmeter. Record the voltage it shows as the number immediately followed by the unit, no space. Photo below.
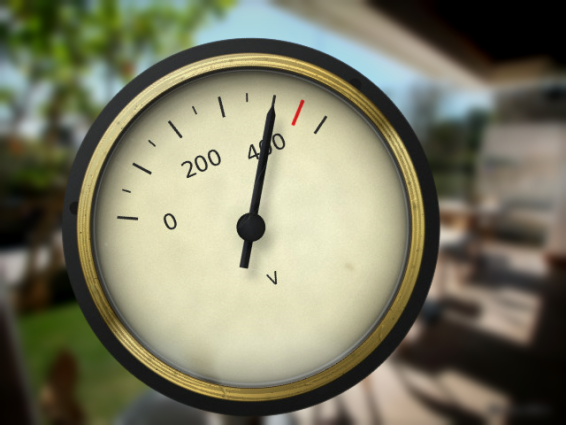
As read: 400V
